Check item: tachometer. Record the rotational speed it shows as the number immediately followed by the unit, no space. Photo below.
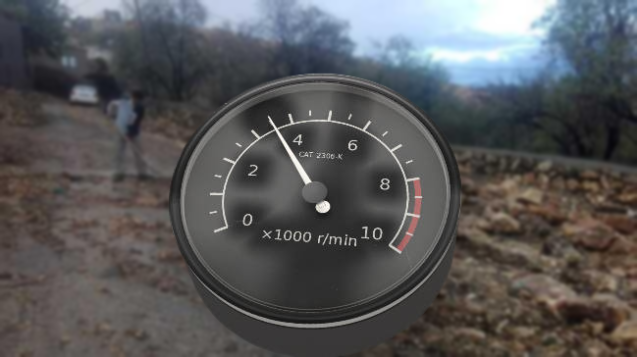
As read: 3500rpm
